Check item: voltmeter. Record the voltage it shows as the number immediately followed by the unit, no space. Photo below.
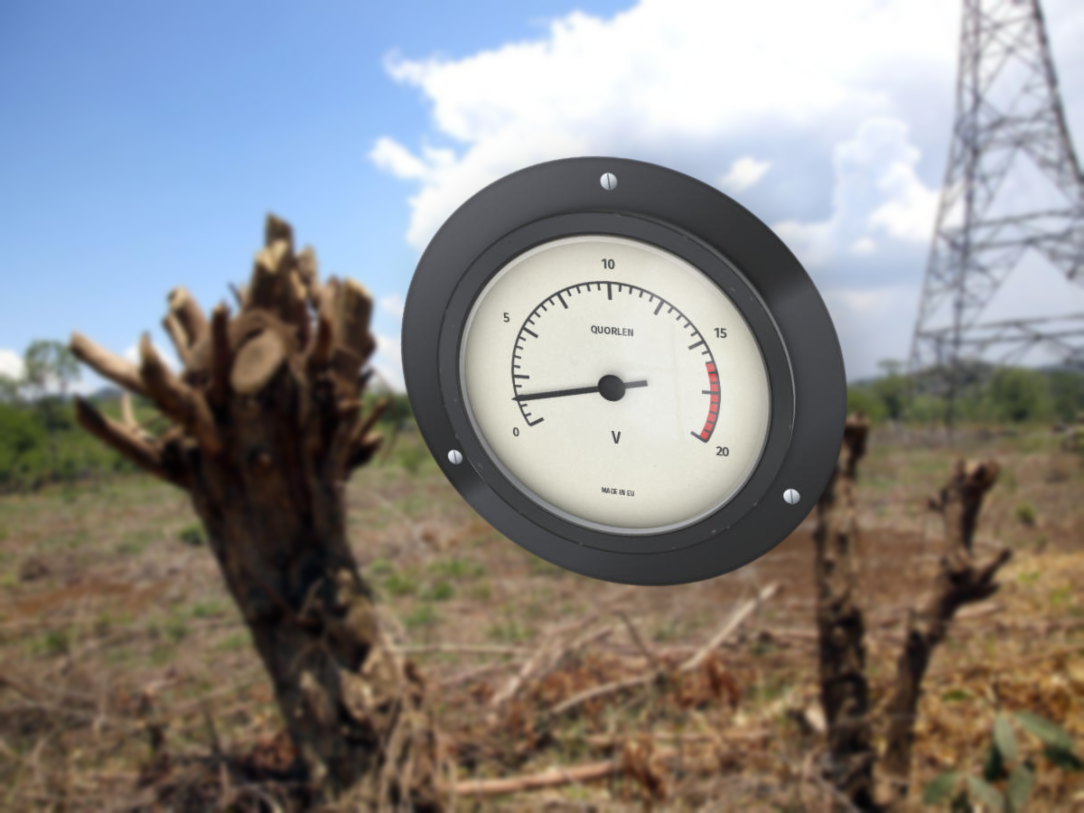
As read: 1.5V
